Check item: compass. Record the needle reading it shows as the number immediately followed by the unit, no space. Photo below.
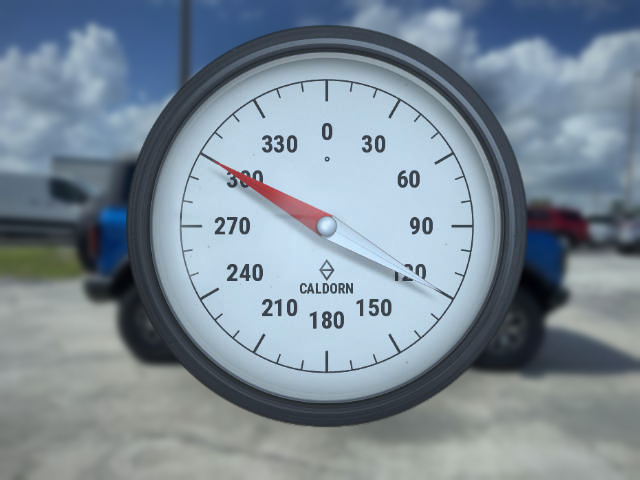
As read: 300°
